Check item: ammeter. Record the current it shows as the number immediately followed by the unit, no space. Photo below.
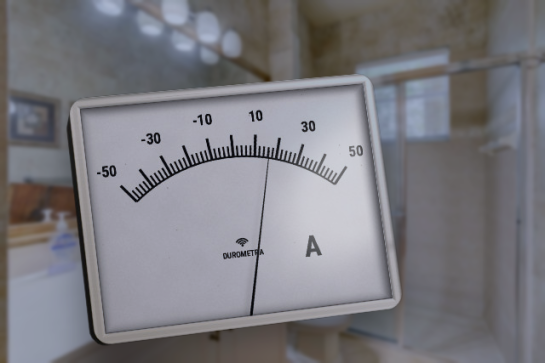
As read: 16A
